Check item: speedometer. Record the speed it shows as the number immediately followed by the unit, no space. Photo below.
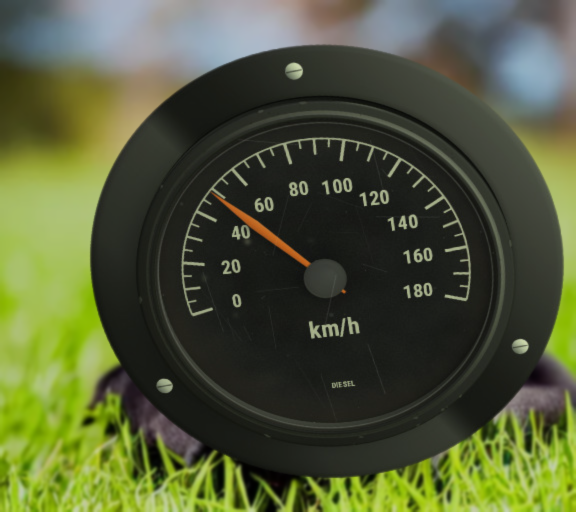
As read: 50km/h
